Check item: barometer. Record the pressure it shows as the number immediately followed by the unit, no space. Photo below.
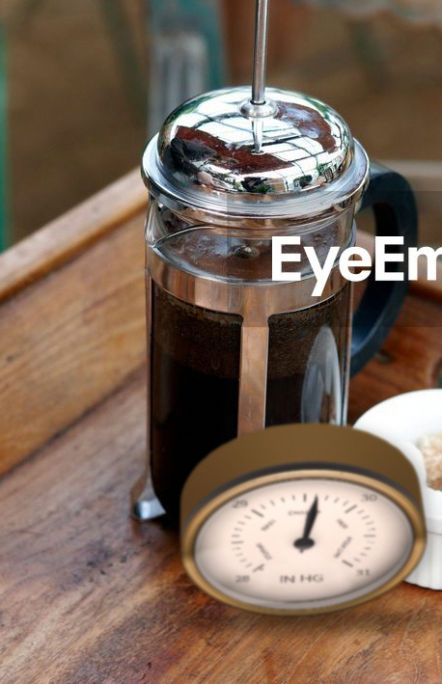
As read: 29.6inHg
